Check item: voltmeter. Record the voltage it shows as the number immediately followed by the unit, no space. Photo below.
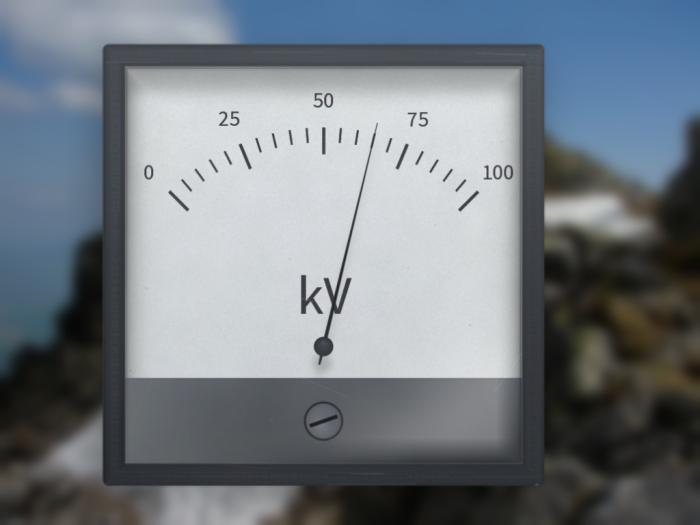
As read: 65kV
